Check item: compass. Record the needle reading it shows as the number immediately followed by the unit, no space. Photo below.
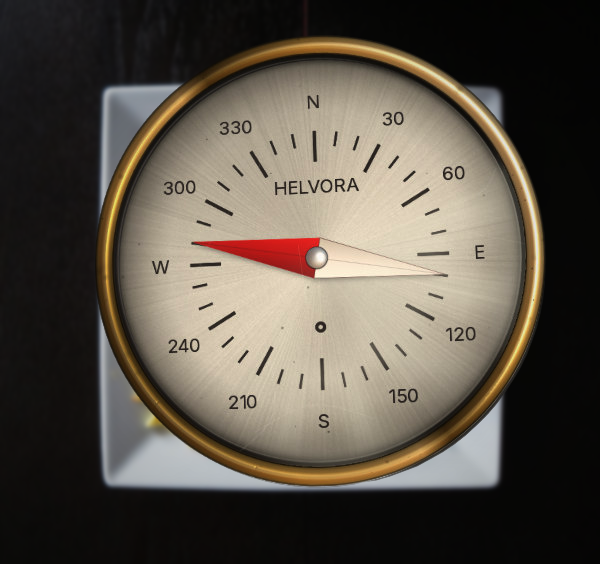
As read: 280°
